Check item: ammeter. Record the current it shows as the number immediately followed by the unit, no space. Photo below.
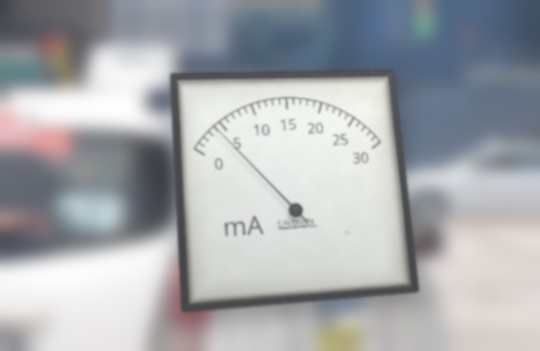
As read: 4mA
